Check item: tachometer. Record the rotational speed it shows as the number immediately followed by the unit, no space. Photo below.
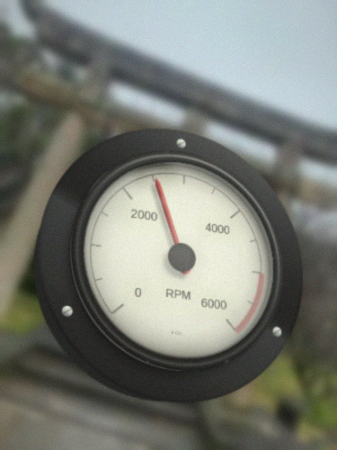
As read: 2500rpm
